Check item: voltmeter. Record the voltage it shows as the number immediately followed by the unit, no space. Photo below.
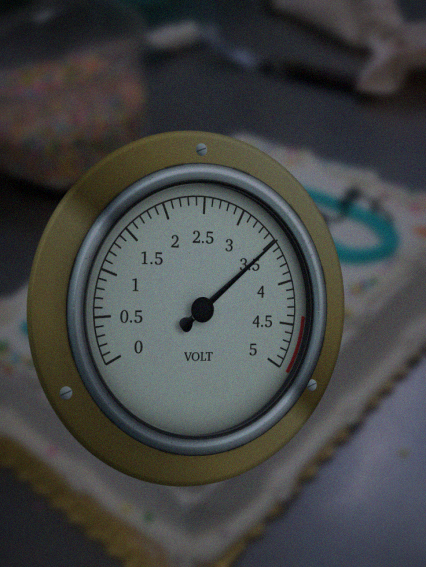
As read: 3.5V
